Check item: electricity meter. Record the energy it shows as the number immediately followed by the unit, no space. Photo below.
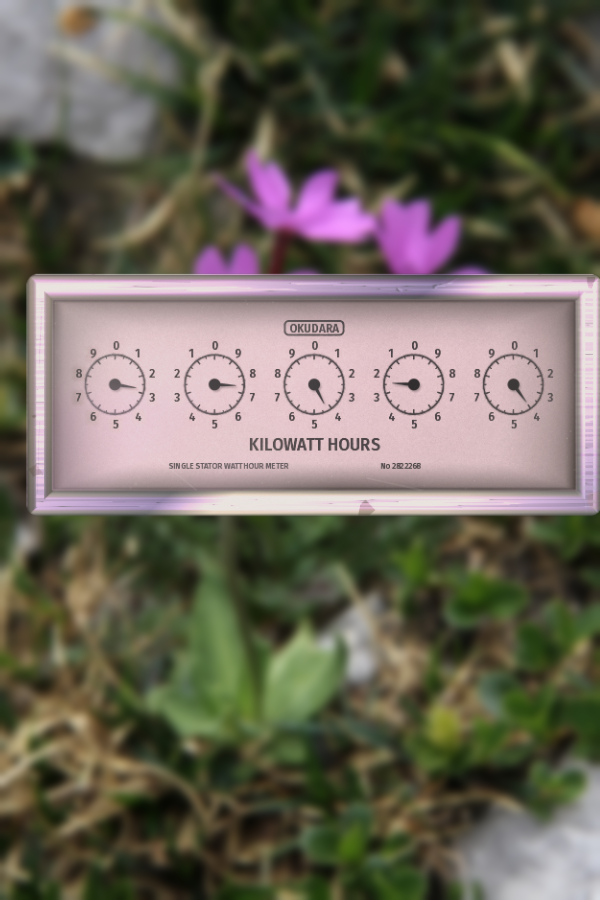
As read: 27424kWh
